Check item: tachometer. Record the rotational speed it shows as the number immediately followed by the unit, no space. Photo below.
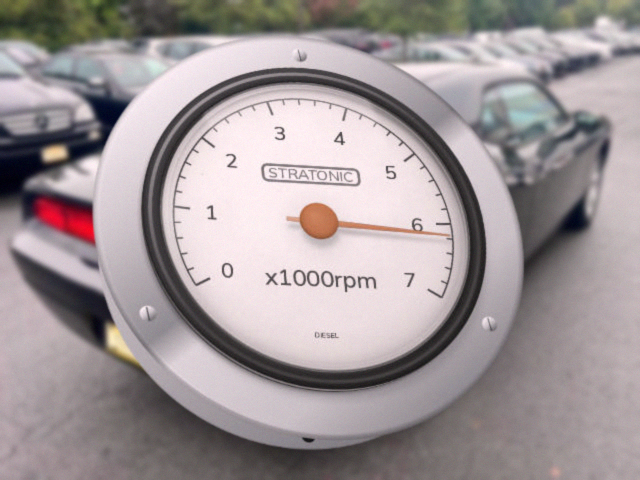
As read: 6200rpm
